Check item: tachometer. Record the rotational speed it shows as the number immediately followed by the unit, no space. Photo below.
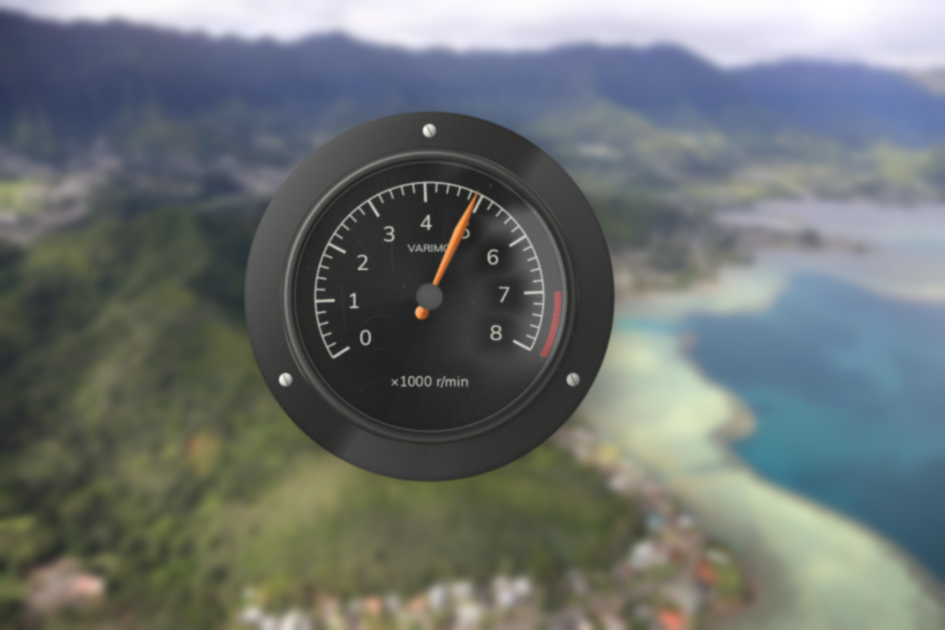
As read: 4900rpm
